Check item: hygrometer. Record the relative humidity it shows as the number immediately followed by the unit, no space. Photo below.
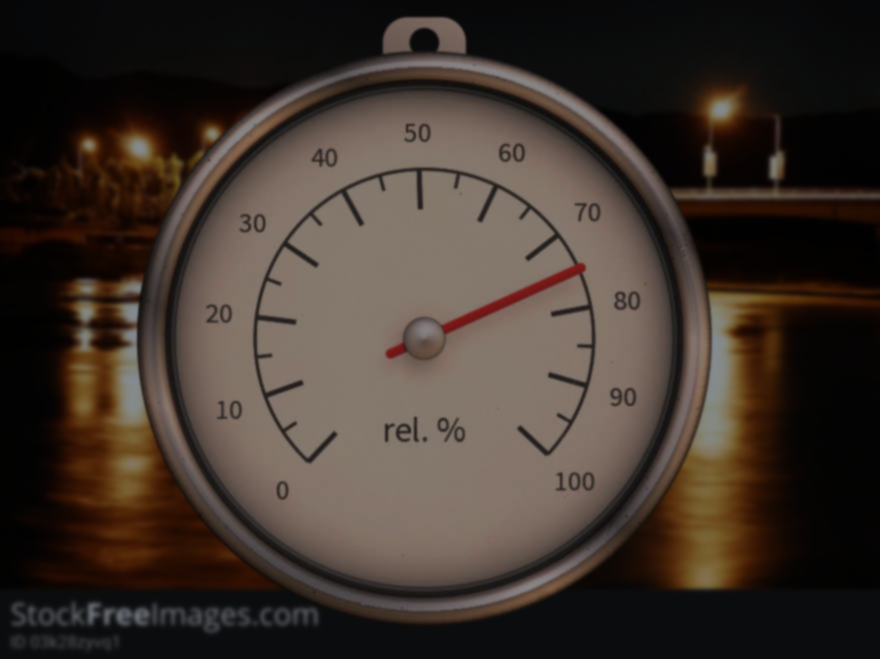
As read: 75%
